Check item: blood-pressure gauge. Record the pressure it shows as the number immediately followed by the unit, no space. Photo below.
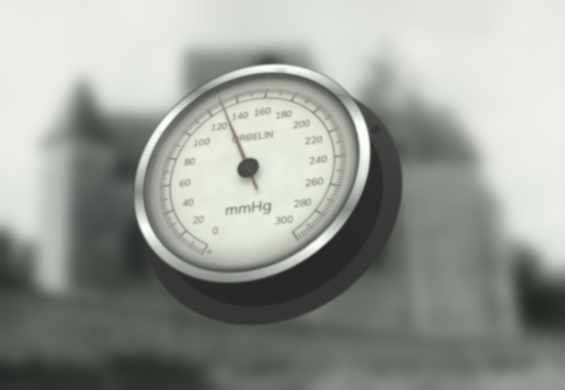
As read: 130mmHg
